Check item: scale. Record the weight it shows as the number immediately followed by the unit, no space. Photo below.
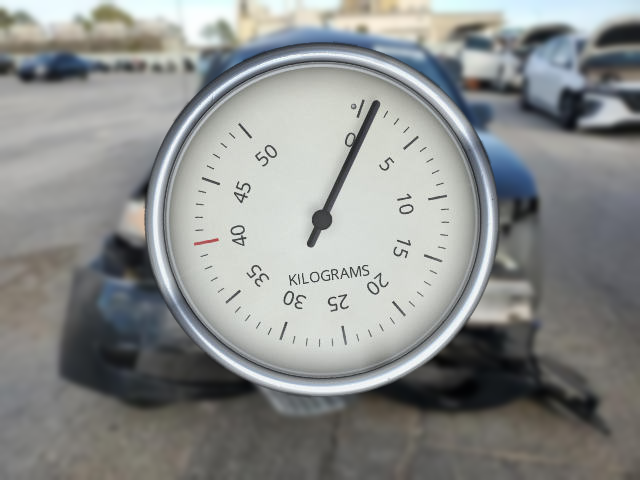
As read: 1kg
